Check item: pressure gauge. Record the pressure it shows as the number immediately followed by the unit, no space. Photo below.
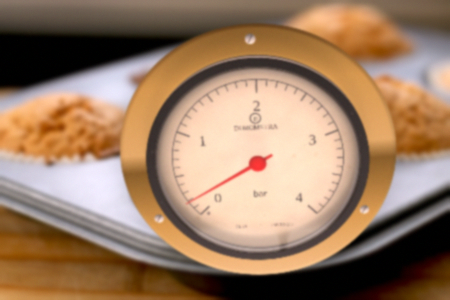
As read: 0.2bar
